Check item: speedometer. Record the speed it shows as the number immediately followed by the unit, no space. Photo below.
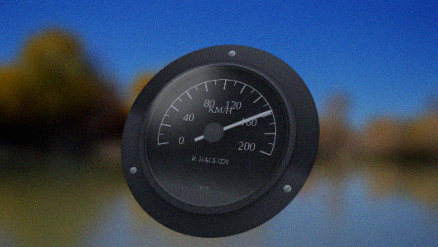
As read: 160km/h
